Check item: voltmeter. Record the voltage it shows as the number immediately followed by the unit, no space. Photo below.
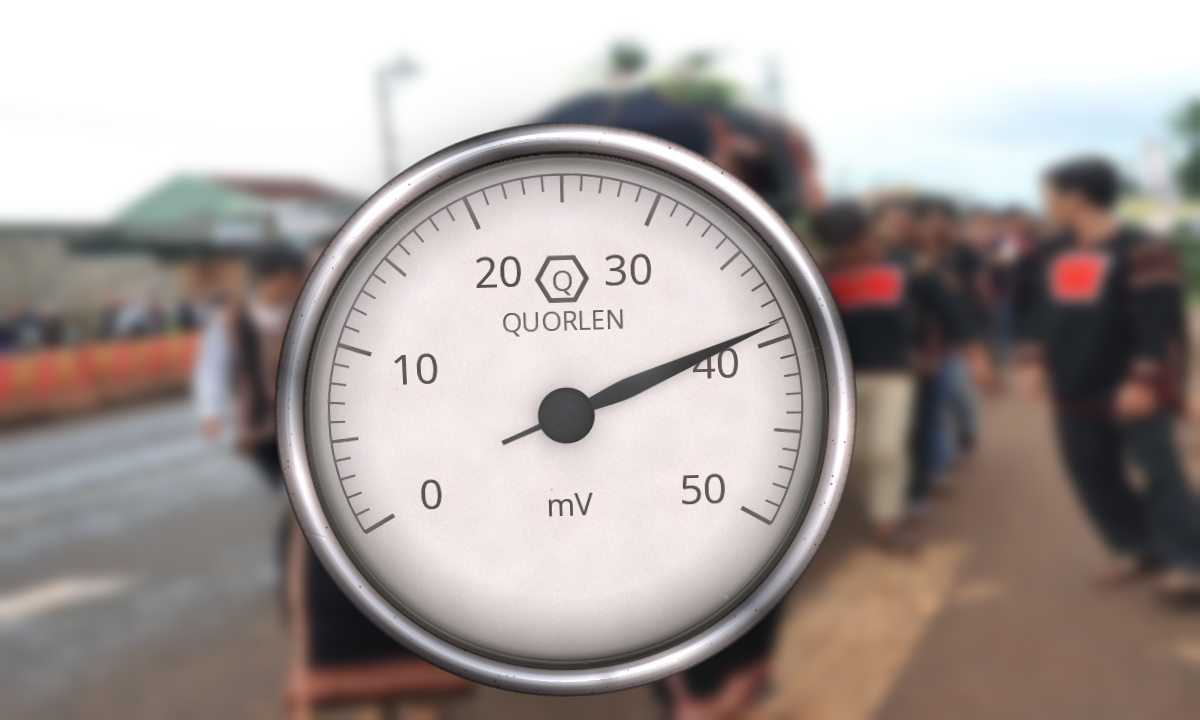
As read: 39mV
